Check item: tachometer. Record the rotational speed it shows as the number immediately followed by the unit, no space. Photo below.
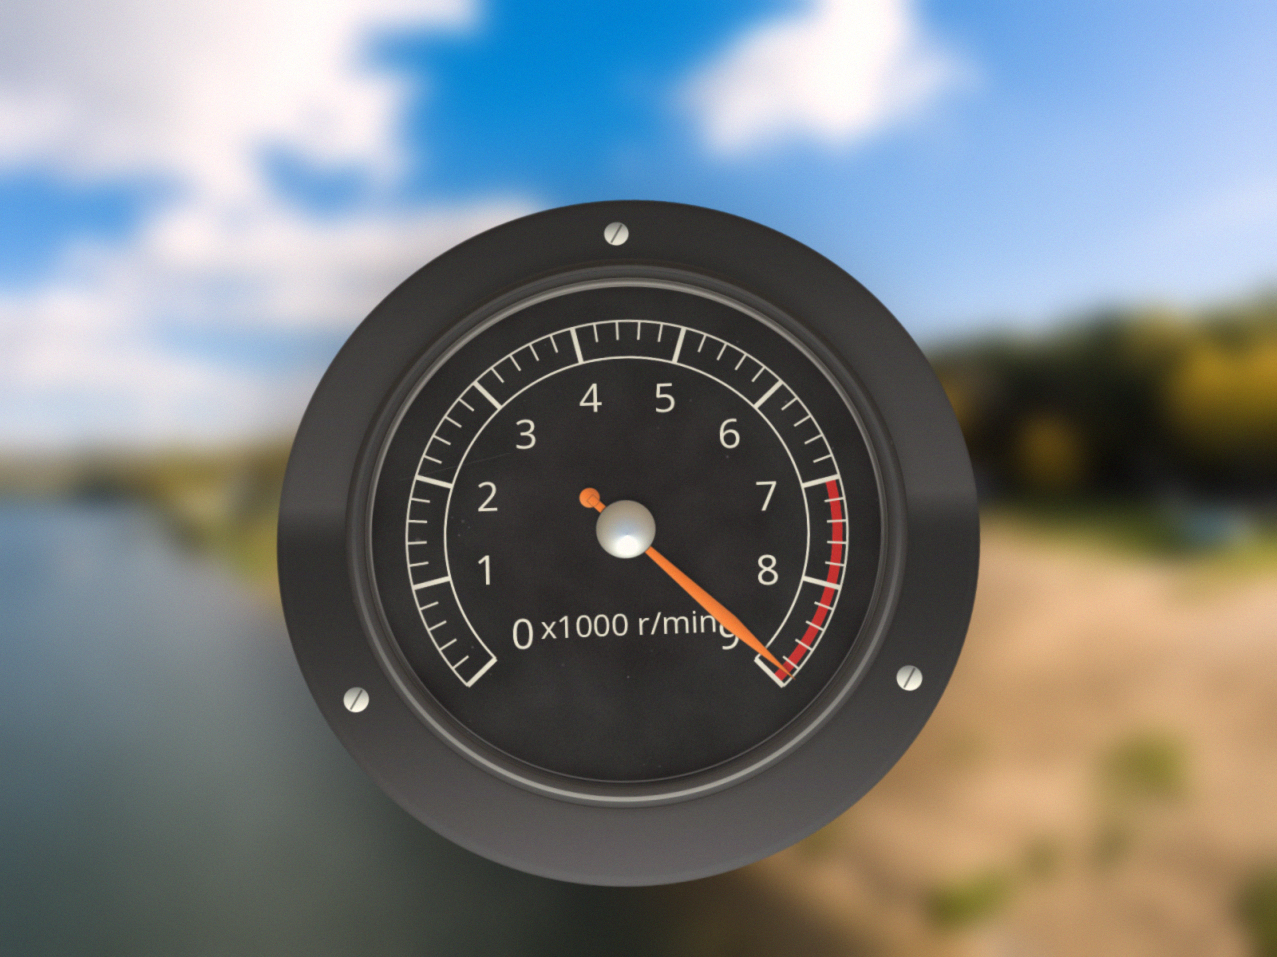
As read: 8900rpm
